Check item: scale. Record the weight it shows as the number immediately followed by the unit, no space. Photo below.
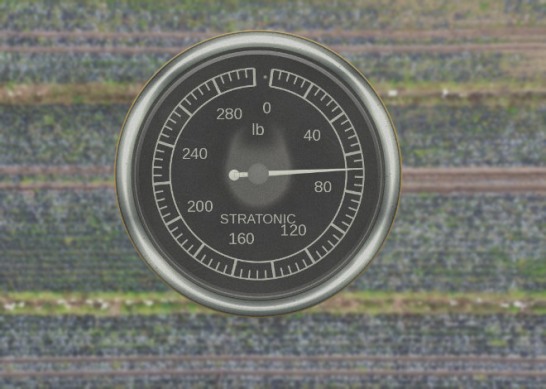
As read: 68lb
